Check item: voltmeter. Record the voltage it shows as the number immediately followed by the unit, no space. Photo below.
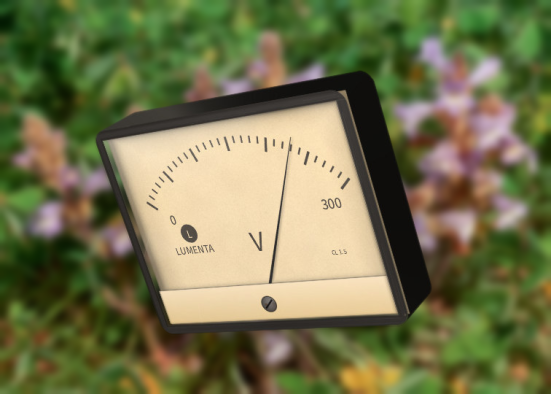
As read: 230V
